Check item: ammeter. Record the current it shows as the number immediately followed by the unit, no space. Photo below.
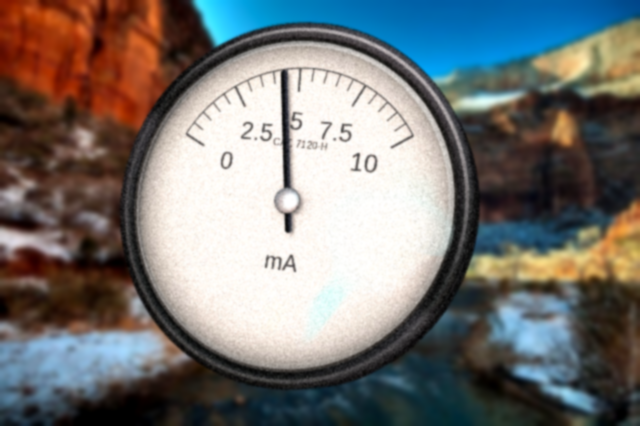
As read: 4.5mA
